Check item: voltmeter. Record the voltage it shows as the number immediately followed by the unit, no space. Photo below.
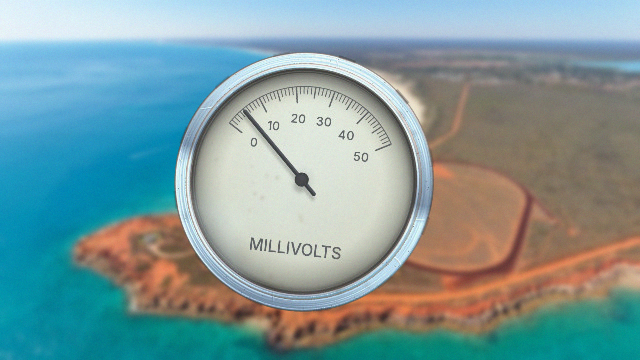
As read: 5mV
